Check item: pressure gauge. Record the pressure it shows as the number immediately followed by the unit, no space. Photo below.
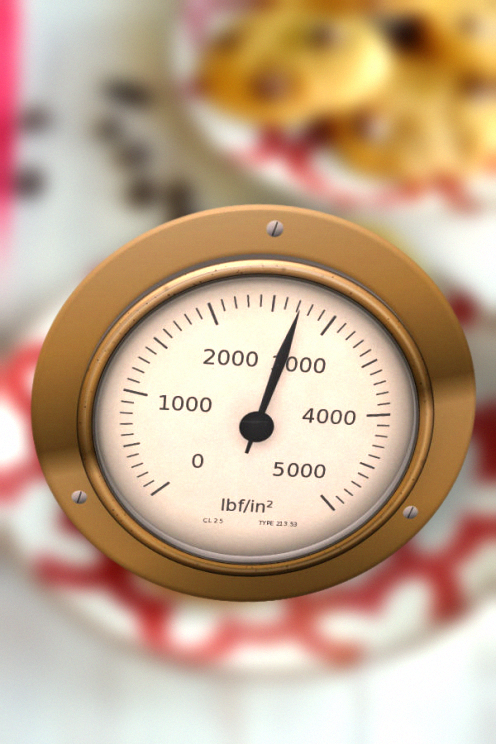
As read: 2700psi
